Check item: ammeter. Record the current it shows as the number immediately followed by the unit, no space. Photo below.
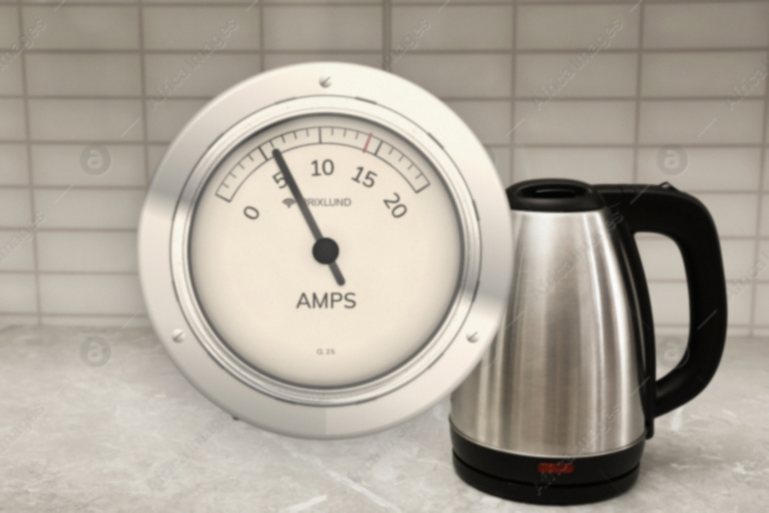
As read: 6A
